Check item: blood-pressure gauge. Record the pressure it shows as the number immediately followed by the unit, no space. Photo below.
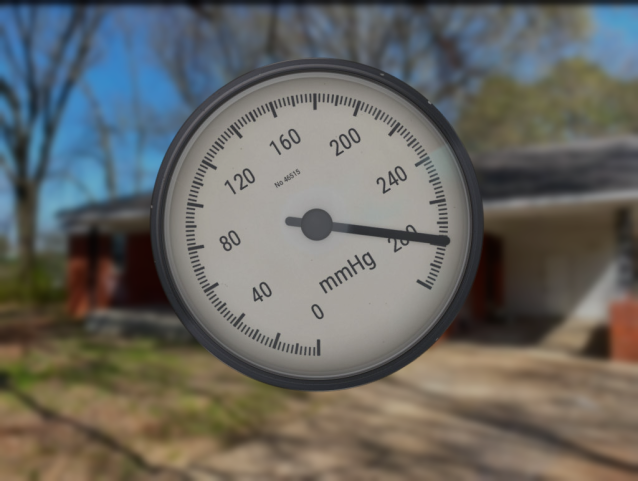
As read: 278mmHg
